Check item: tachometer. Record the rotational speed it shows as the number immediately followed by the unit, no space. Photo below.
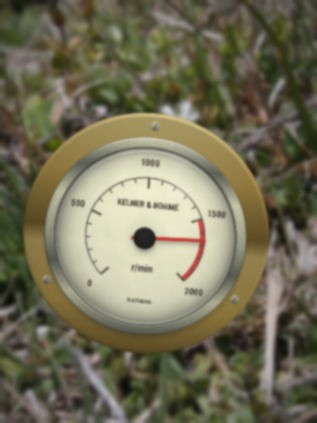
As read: 1650rpm
